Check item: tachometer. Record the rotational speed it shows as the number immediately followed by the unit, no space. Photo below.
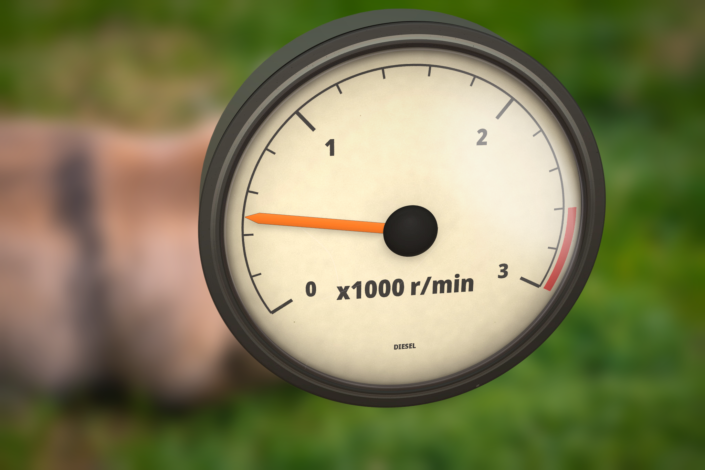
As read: 500rpm
